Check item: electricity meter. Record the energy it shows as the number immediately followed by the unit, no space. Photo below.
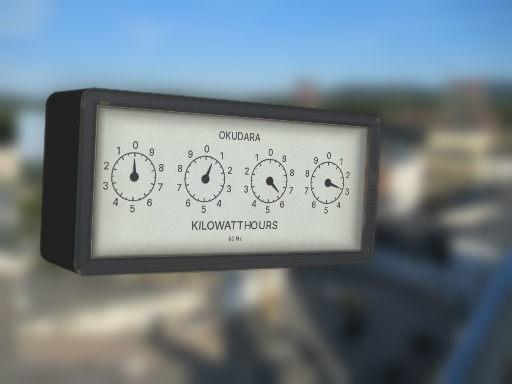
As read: 63kWh
